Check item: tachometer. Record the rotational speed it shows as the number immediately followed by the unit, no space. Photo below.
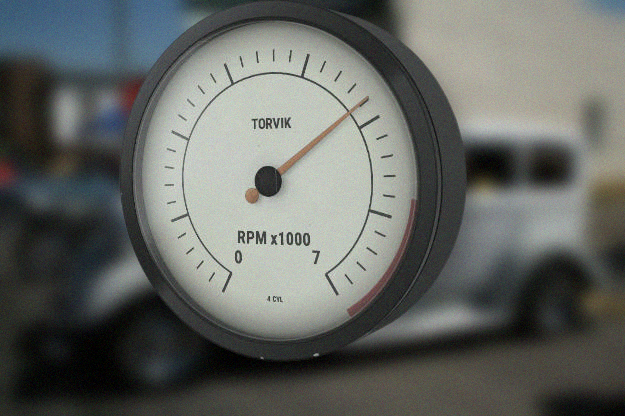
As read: 4800rpm
